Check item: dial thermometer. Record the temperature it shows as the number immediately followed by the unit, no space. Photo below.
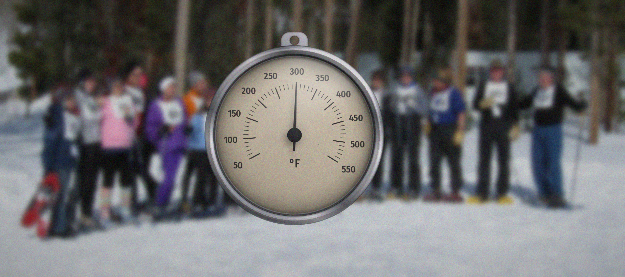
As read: 300°F
